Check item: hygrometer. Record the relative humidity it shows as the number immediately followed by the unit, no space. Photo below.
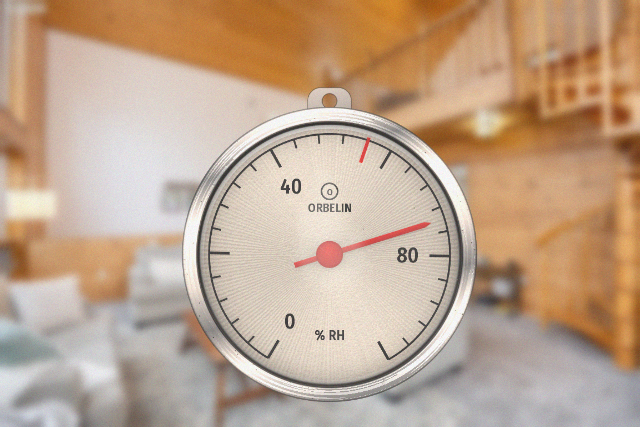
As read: 74%
